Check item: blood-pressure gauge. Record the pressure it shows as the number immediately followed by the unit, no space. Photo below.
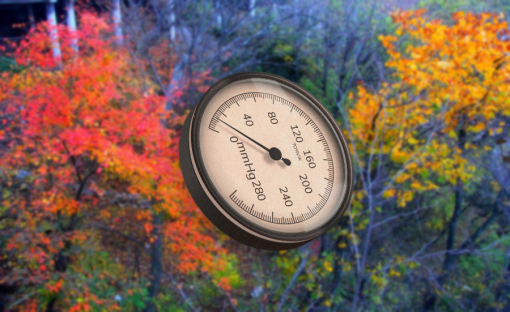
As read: 10mmHg
